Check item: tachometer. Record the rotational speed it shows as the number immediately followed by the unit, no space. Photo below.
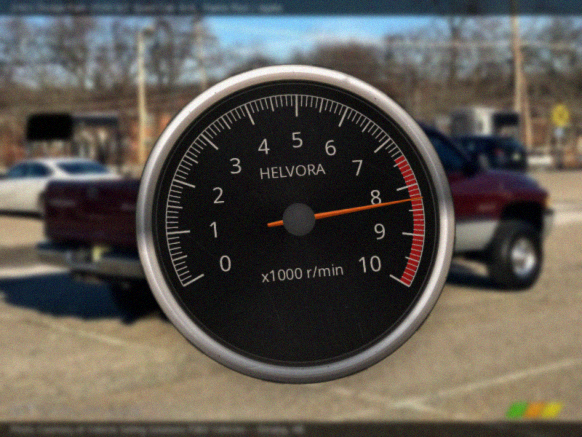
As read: 8300rpm
